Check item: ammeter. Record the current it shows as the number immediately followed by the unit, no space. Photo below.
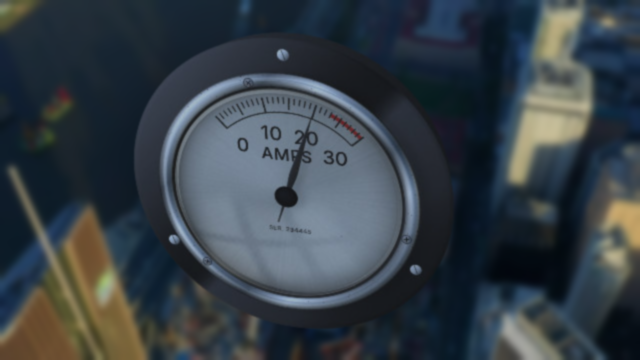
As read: 20A
